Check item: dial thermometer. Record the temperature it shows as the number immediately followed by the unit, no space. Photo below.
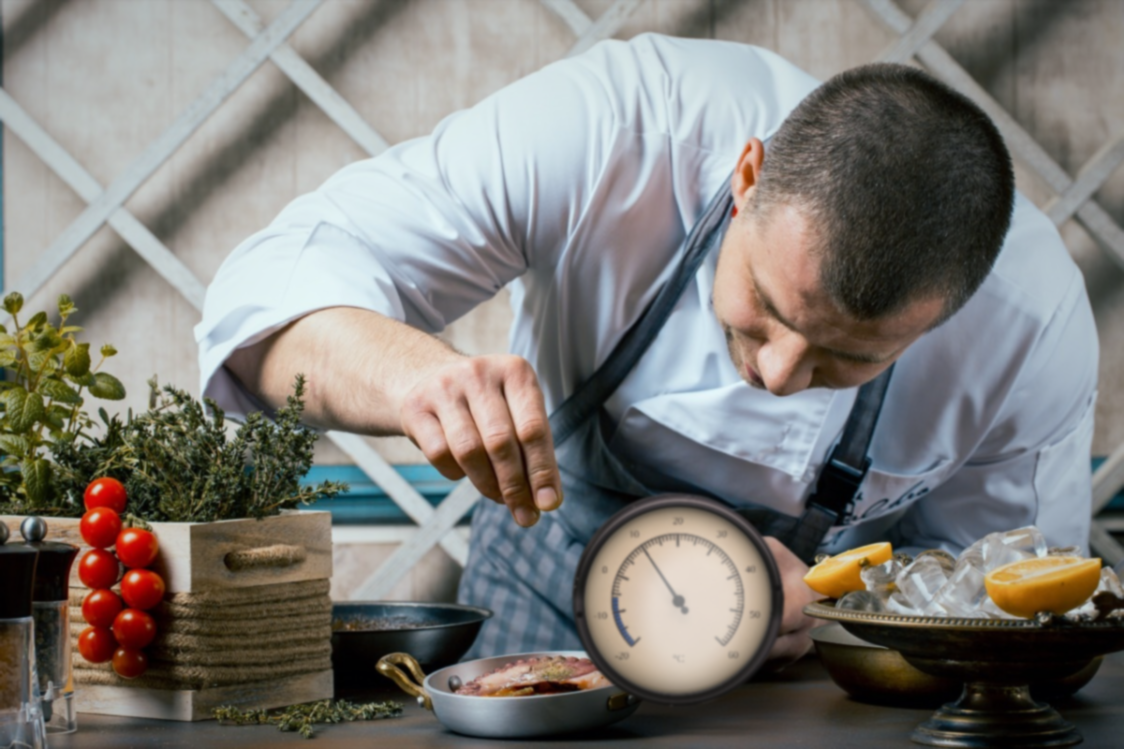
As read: 10°C
